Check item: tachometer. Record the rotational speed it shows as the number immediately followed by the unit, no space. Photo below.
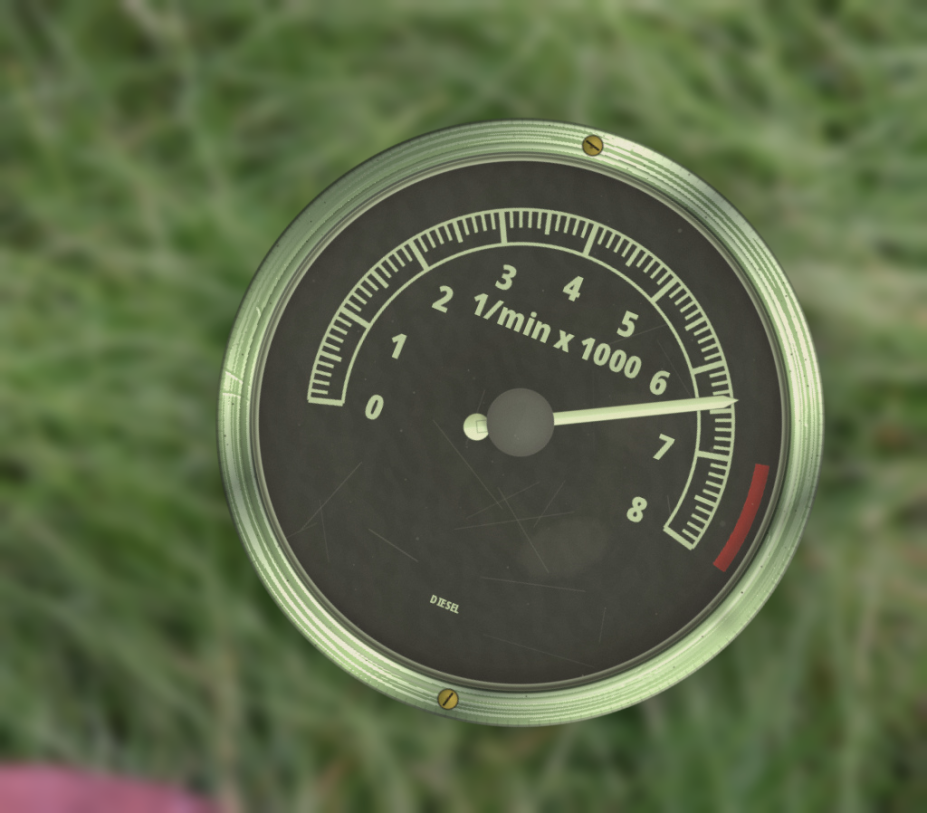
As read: 6400rpm
